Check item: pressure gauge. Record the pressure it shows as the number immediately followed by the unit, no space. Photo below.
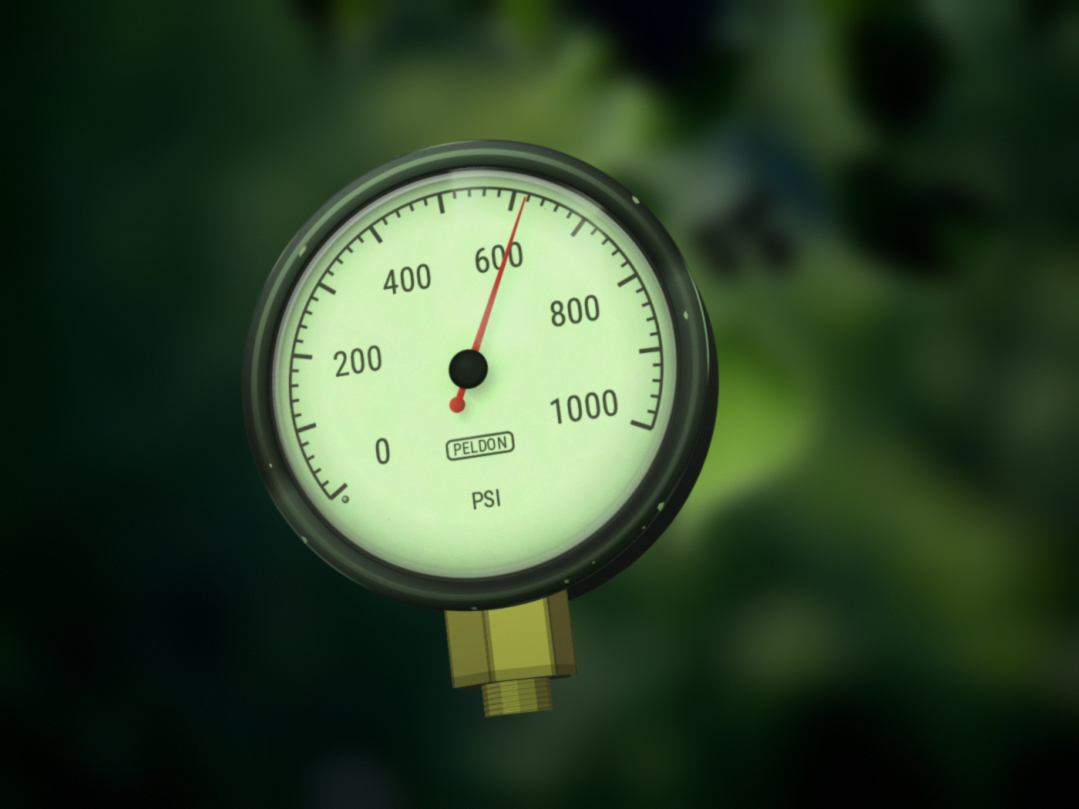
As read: 620psi
